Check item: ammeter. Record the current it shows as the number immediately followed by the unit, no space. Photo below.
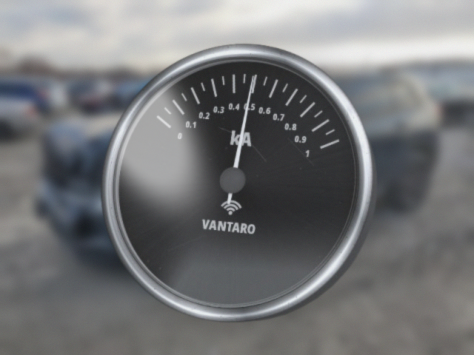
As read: 0.5kA
